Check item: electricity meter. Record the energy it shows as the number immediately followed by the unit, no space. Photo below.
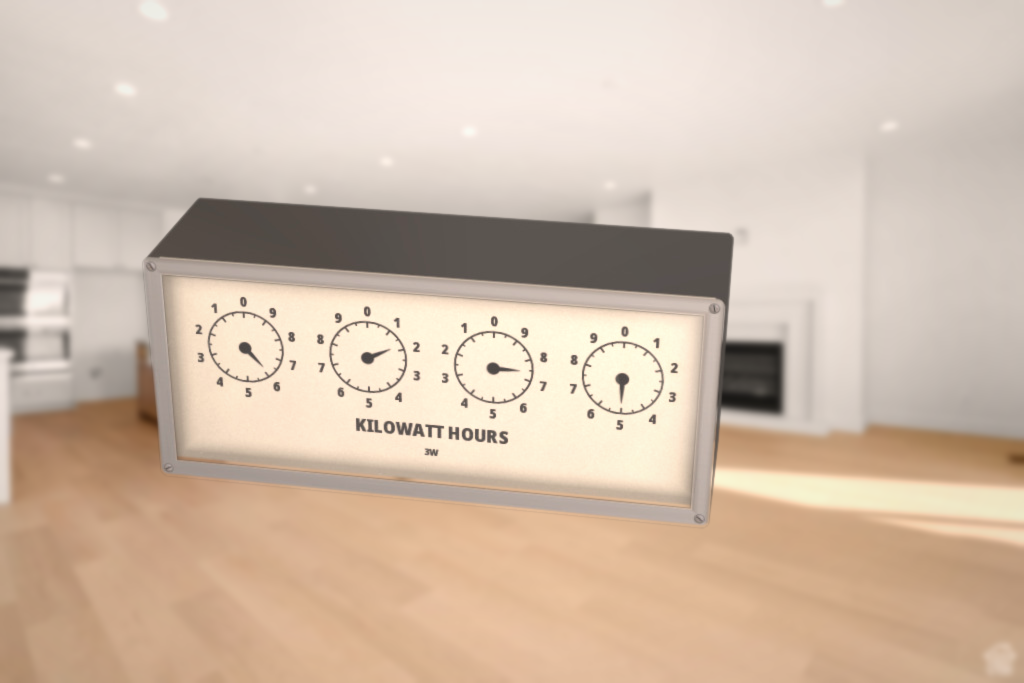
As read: 6175kWh
